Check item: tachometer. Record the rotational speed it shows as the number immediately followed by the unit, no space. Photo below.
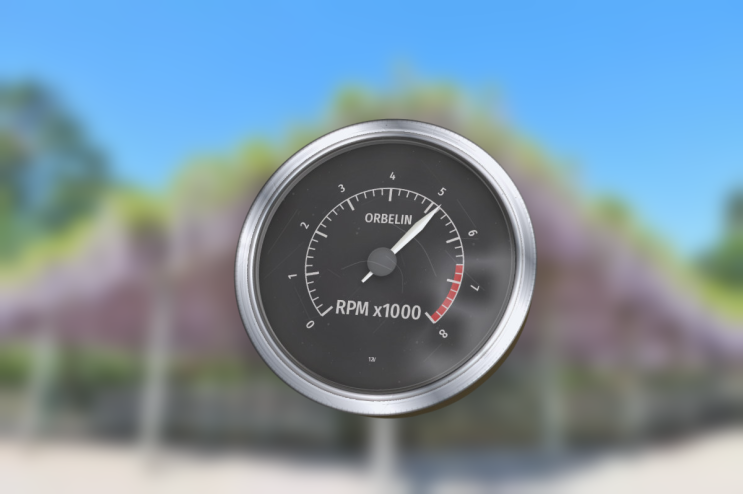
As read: 5200rpm
